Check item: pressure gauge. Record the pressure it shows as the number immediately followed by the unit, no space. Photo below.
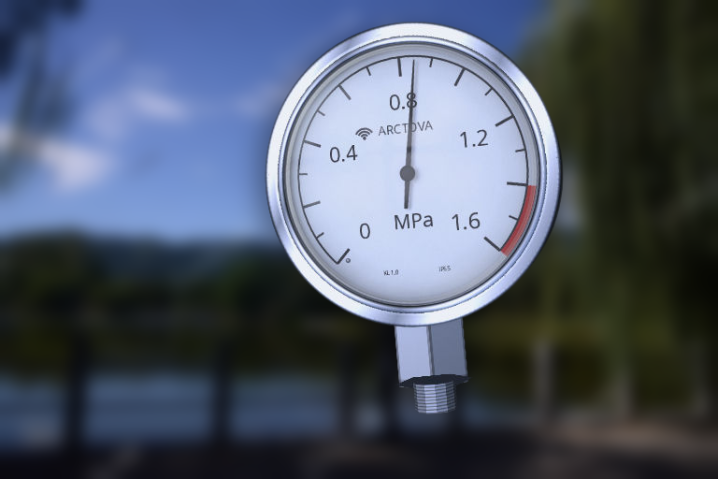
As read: 0.85MPa
